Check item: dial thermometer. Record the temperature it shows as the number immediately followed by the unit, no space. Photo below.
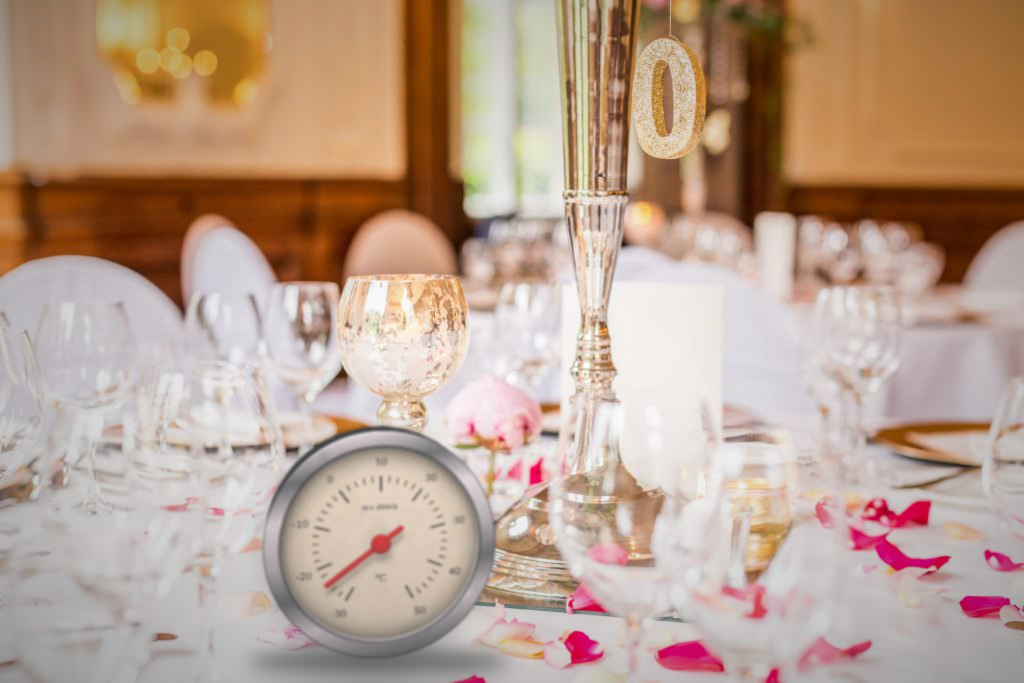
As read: -24°C
